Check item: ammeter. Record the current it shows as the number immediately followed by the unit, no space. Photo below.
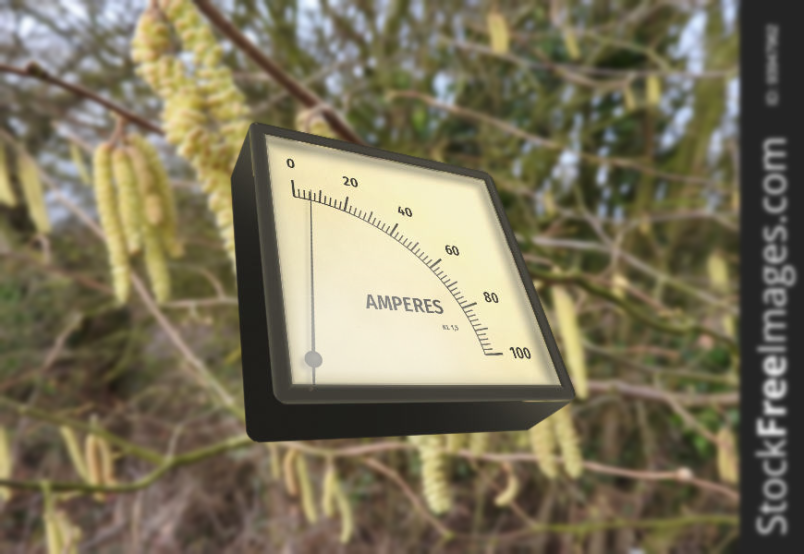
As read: 6A
